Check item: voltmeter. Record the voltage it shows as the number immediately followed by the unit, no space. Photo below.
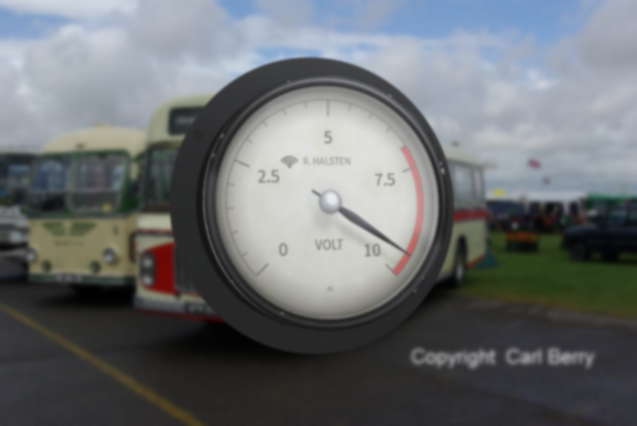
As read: 9.5V
